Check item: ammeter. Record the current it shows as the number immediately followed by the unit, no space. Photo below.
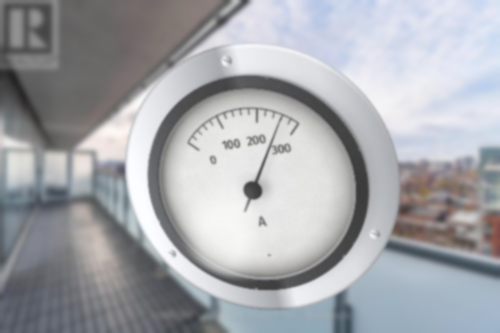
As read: 260A
